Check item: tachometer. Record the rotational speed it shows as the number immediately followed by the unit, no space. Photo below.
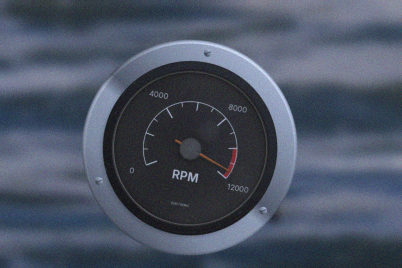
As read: 11500rpm
